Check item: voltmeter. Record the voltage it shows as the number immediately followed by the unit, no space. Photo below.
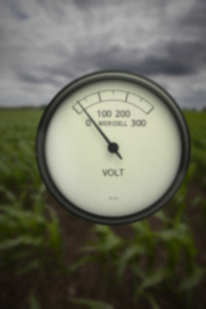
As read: 25V
